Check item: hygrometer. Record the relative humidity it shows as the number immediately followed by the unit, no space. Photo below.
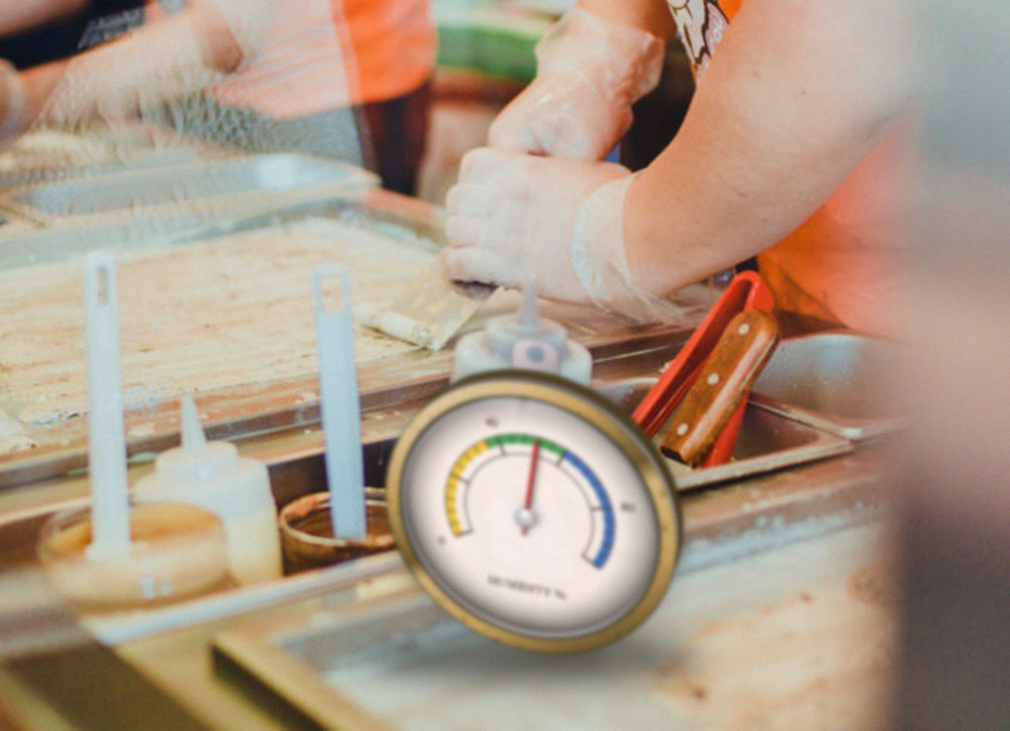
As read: 52%
